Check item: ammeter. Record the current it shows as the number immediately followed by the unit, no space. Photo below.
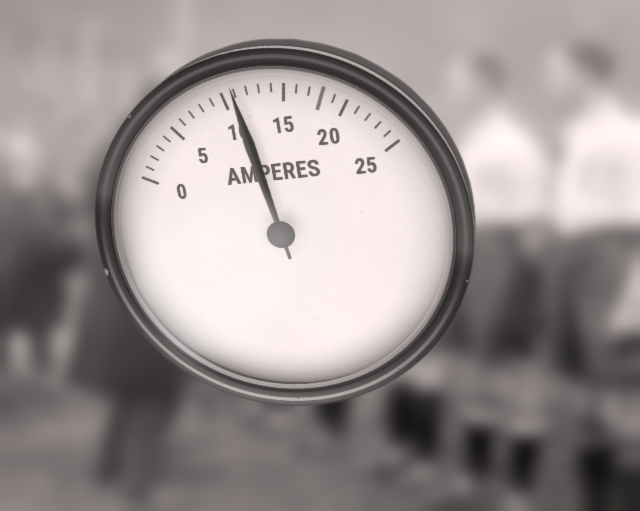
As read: 11A
